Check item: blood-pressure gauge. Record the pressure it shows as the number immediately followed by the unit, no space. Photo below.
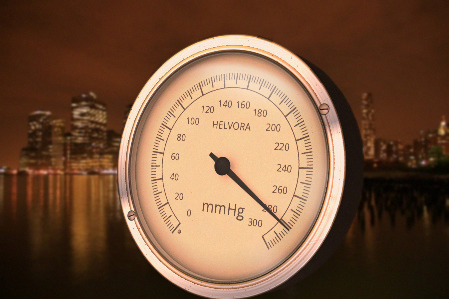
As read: 280mmHg
